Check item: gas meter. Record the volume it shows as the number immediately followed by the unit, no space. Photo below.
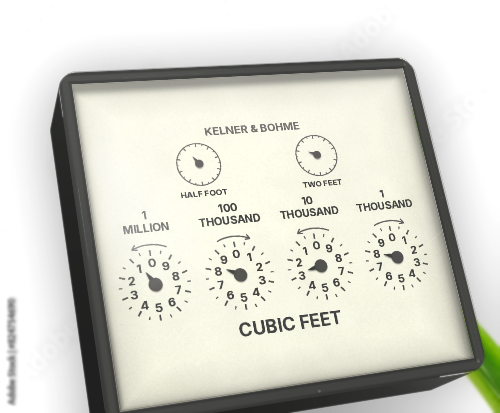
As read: 82800ft³
